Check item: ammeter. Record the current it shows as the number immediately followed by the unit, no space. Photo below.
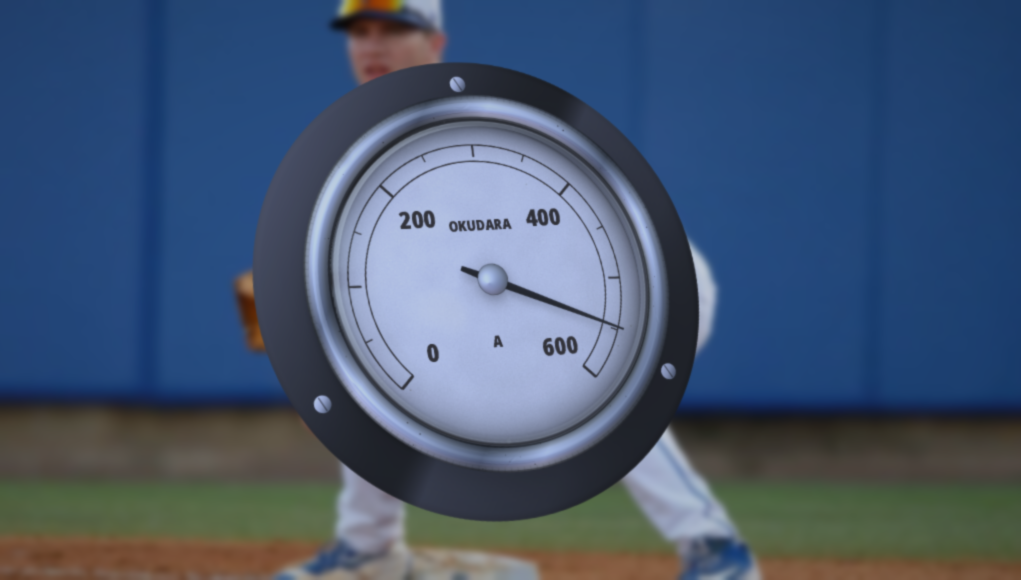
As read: 550A
